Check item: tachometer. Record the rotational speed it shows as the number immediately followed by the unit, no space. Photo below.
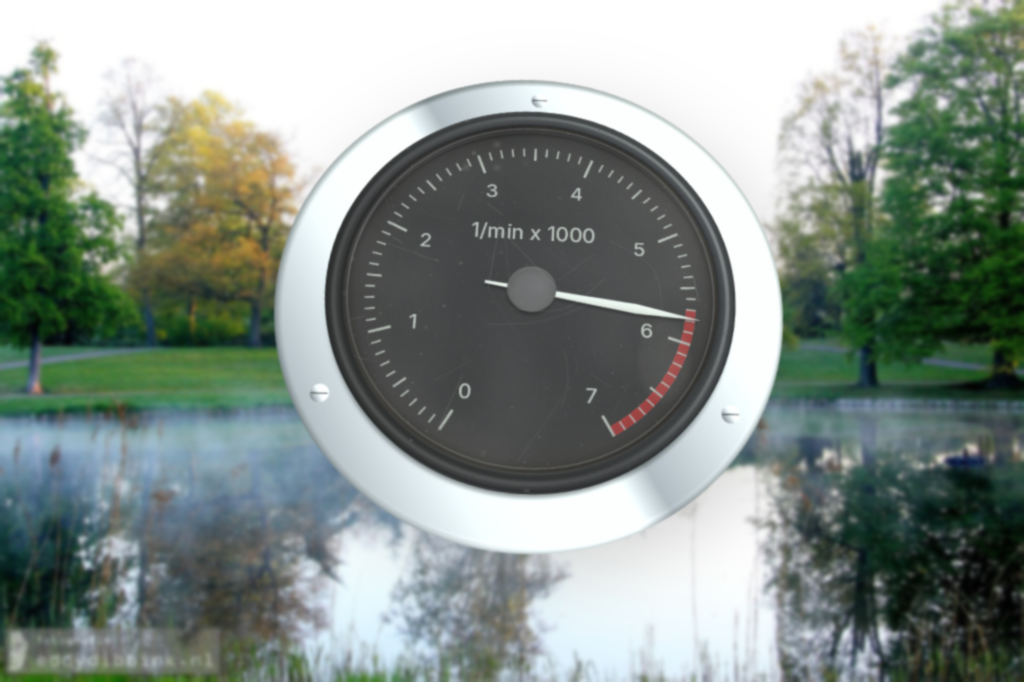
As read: 5800rpm
